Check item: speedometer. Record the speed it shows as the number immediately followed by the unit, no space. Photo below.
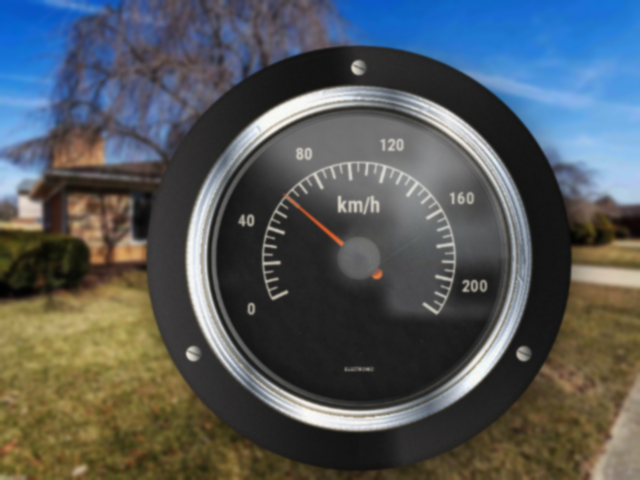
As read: 60km/h
